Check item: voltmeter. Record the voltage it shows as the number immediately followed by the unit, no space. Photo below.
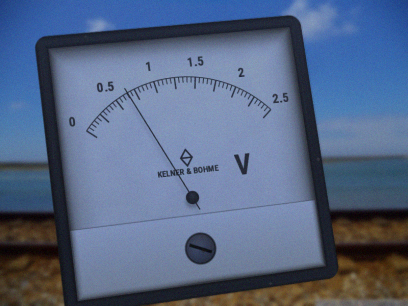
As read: 0.65V
